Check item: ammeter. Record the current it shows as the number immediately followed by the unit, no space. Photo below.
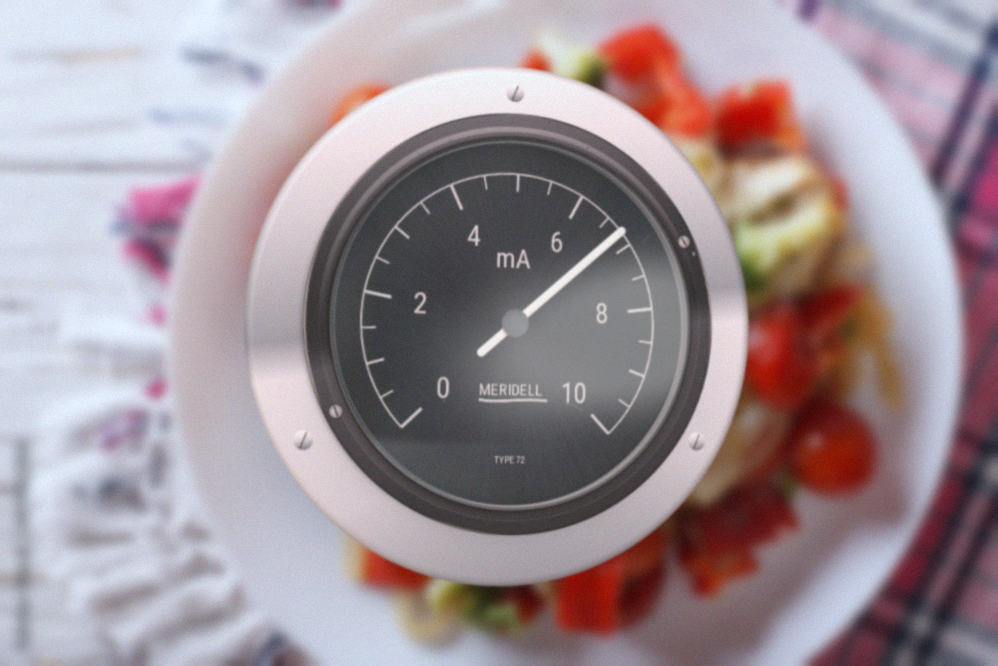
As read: 6.75mA
